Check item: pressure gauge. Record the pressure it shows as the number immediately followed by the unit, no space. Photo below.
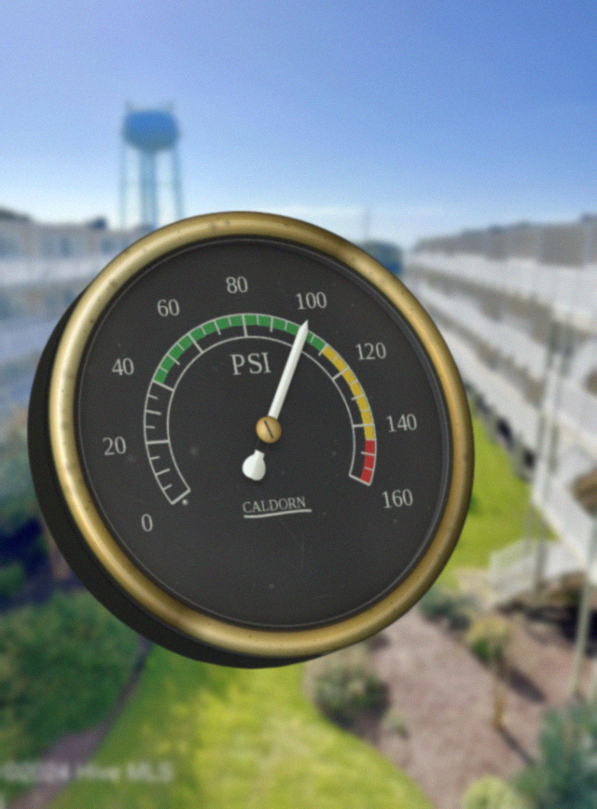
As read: 100psi
